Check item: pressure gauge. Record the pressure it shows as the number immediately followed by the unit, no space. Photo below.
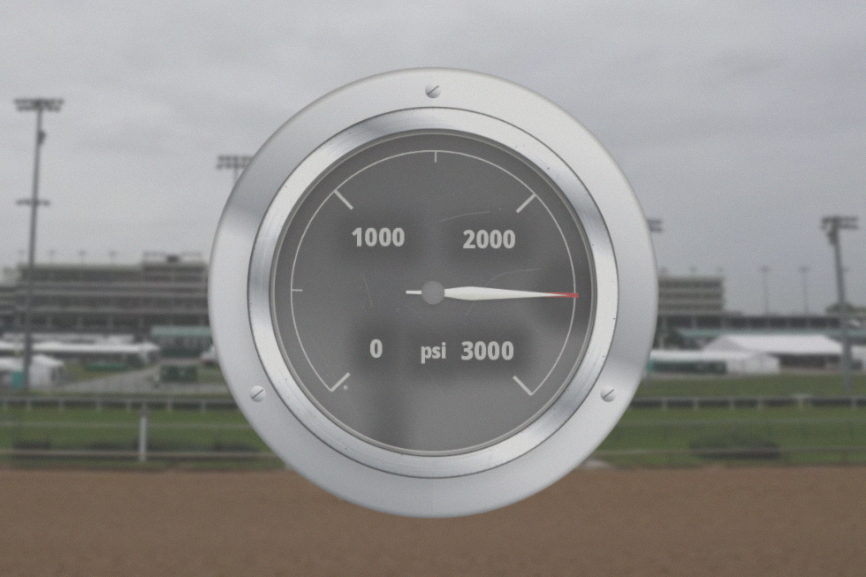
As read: 2500psi
